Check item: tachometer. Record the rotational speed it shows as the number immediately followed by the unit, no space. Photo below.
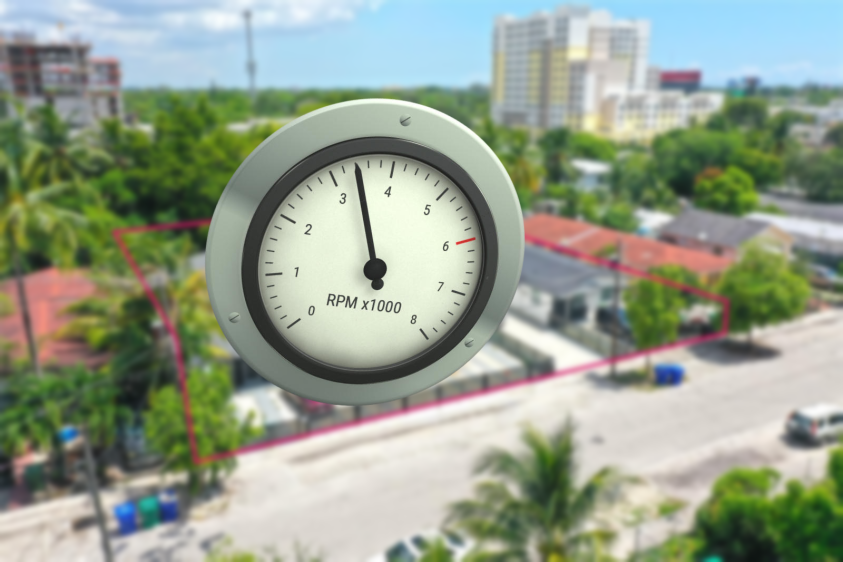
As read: 3400rpm
